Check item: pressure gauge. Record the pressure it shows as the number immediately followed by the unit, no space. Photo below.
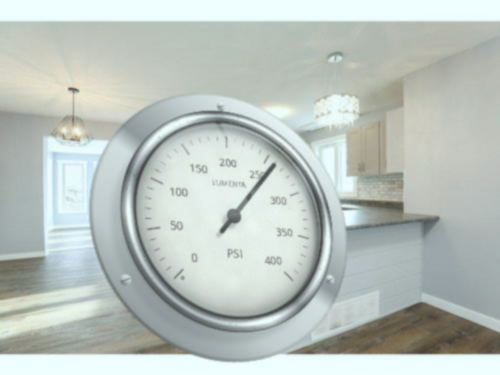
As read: 260psi
